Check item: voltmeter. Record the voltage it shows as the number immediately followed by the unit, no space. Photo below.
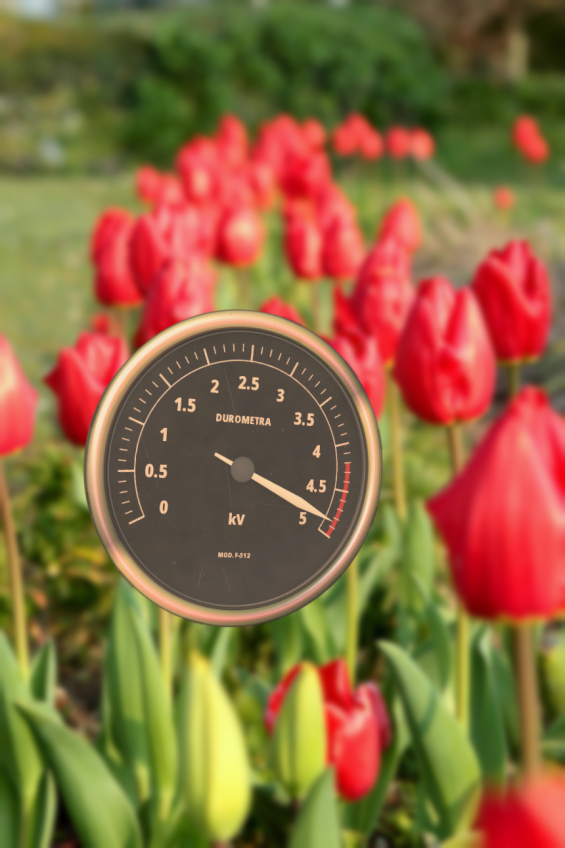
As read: 4.85kV
